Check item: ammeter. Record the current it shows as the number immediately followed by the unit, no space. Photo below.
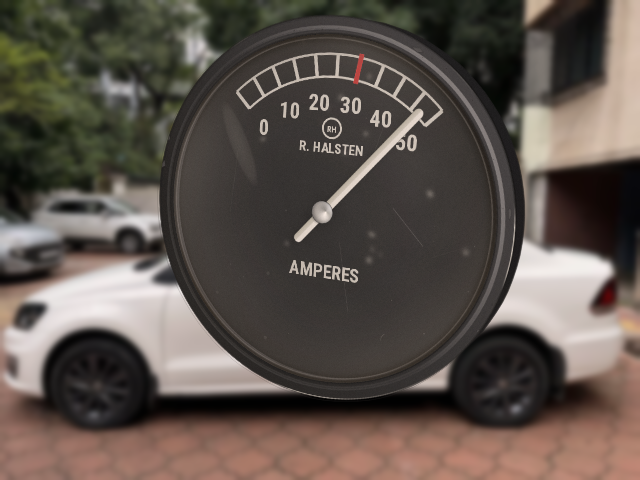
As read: 47.5A
